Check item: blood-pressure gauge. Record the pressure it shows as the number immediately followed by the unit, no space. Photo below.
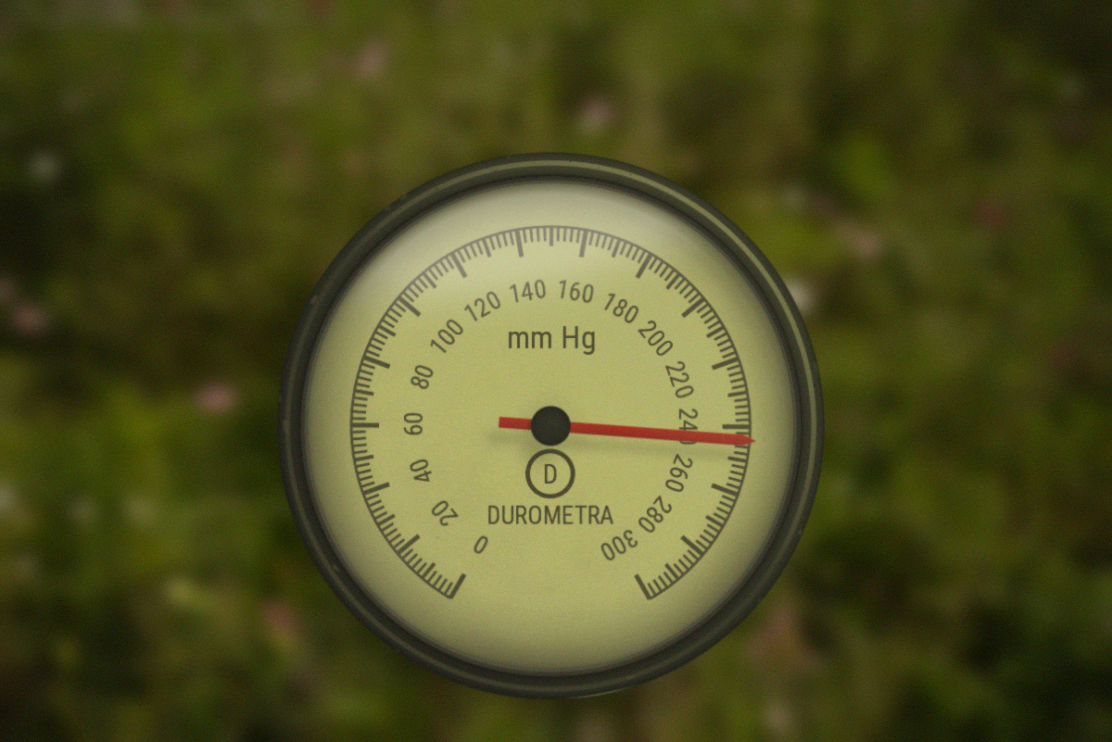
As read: 244mmHg
